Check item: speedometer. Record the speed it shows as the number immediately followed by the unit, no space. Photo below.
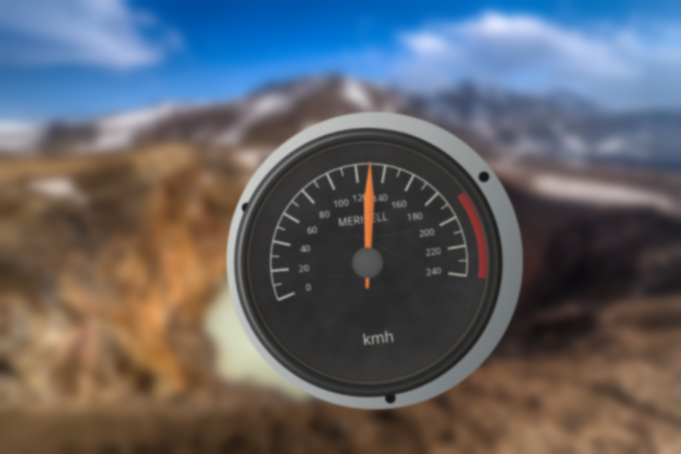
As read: 130km/h
